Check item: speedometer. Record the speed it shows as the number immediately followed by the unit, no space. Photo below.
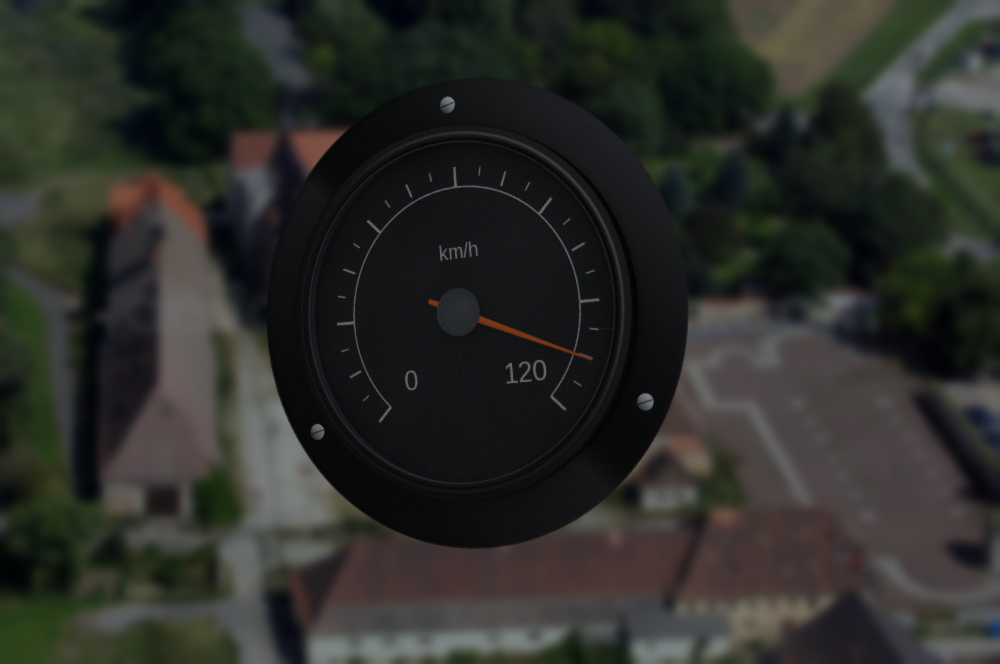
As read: 110km/h
